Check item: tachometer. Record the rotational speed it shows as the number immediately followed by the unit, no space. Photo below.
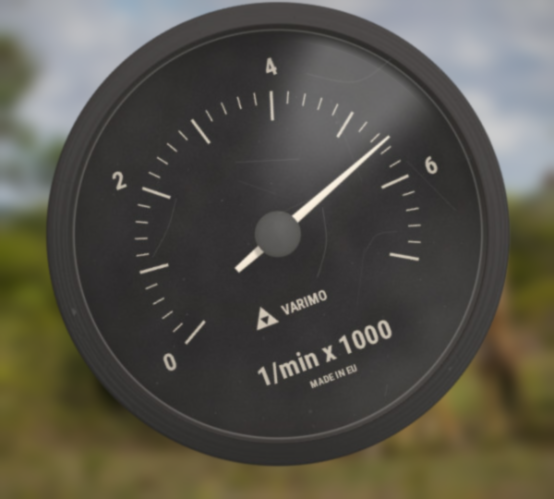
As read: 5500rpm
